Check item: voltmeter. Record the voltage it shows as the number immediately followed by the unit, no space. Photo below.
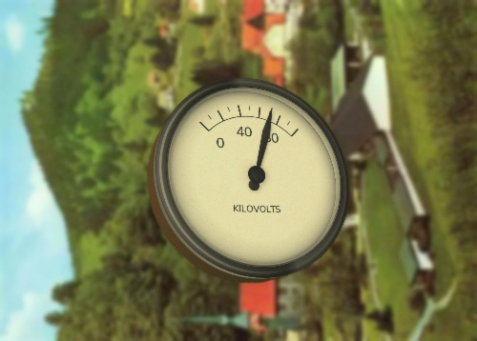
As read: 70kV
